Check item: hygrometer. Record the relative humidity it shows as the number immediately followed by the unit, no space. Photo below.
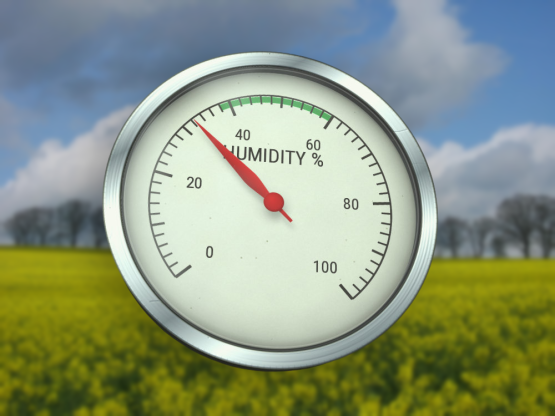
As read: 32%
